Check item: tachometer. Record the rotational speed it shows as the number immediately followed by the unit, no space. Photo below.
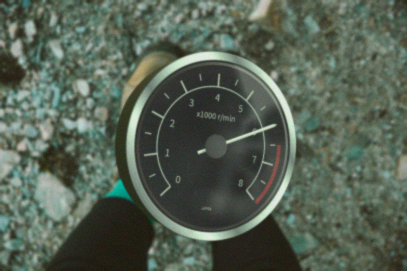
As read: 6000rpm
